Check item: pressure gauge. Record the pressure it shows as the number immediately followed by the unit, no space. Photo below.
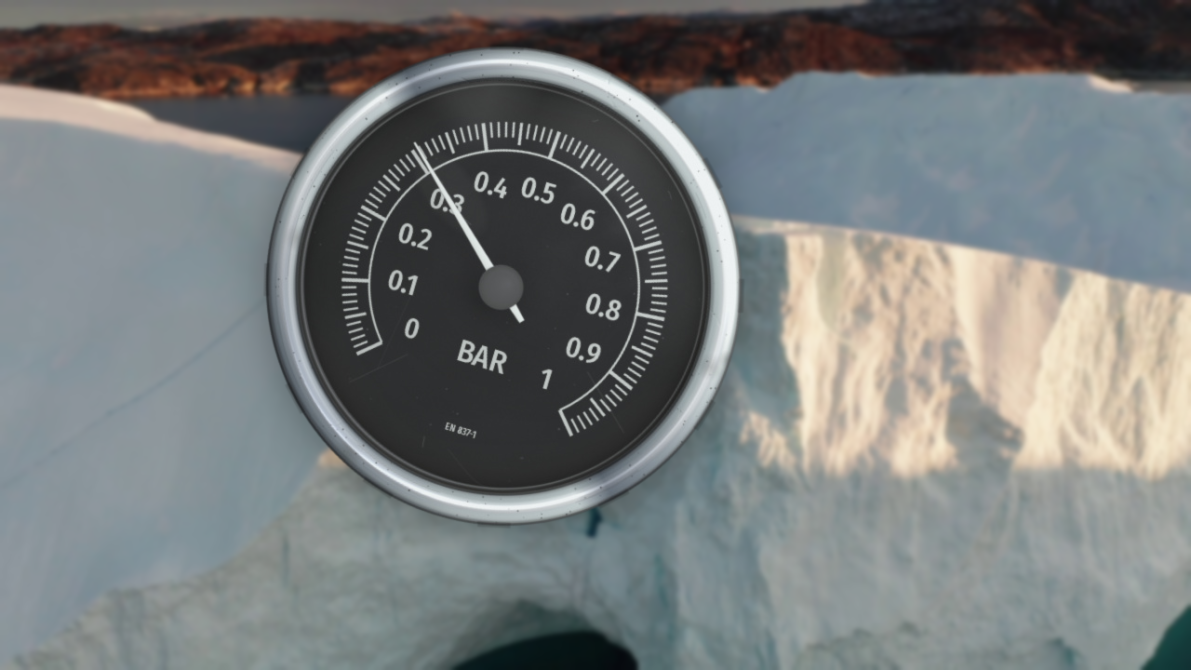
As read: 0.31bar
